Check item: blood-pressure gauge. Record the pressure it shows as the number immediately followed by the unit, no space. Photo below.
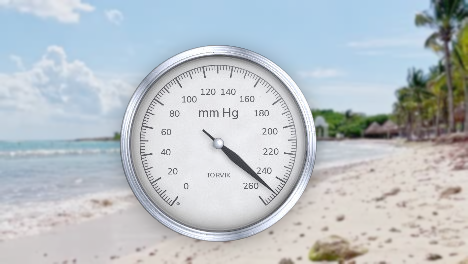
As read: 250mmHg
